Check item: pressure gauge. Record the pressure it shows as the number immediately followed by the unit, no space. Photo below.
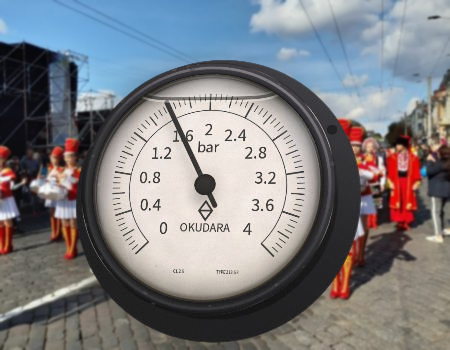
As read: 1.6bar
